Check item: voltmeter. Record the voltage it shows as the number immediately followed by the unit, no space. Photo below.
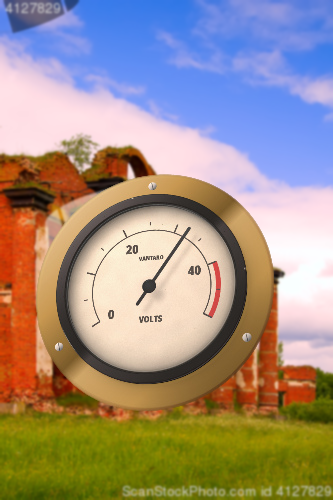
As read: 32.5V
